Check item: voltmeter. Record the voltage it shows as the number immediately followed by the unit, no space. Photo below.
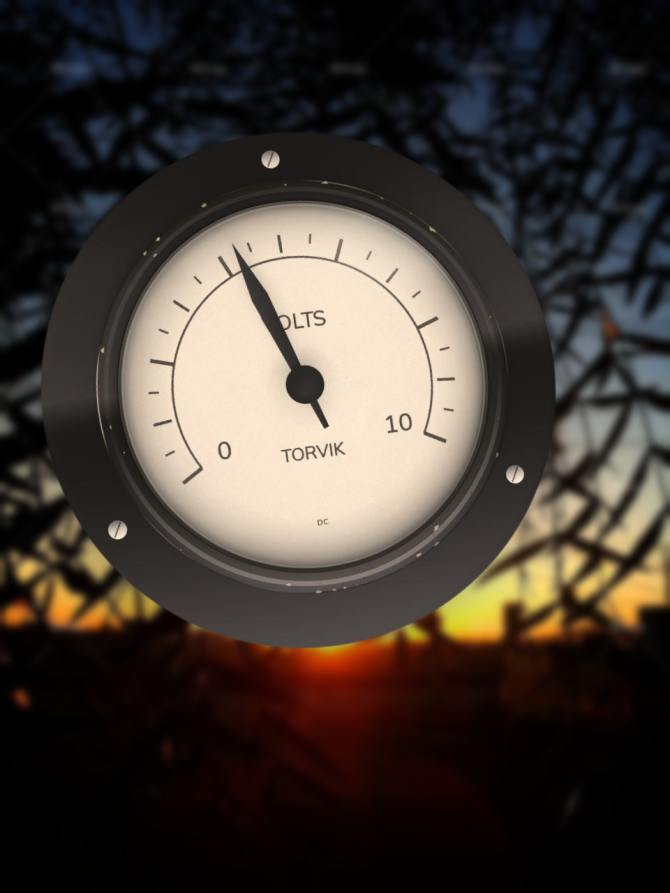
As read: 4.25V
